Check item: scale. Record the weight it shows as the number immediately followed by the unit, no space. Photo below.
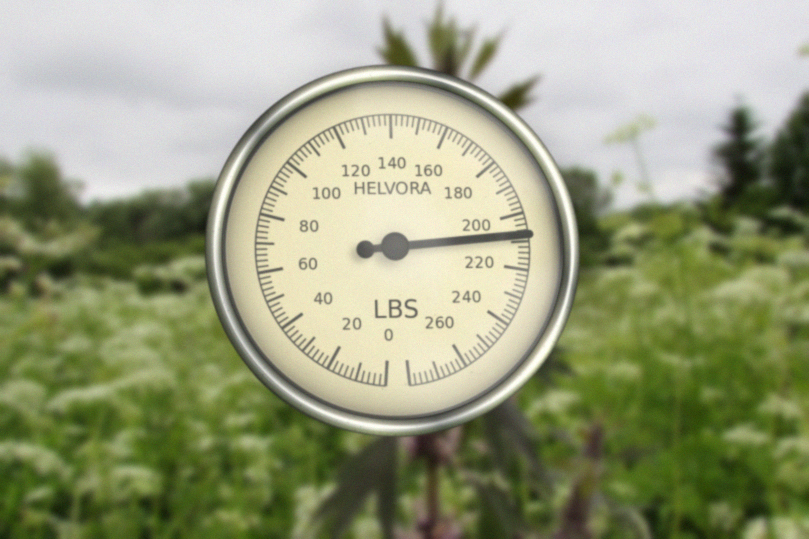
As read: 208lb
